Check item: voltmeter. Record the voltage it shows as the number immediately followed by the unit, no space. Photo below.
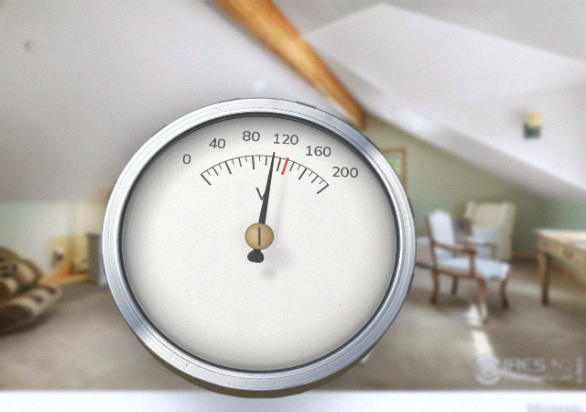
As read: 110V
